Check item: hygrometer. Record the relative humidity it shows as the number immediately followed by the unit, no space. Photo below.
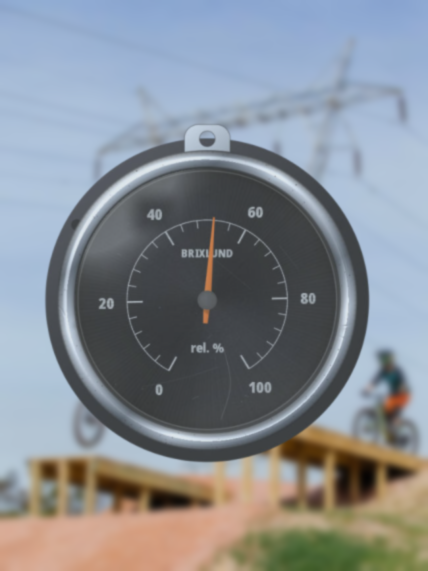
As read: 52%
